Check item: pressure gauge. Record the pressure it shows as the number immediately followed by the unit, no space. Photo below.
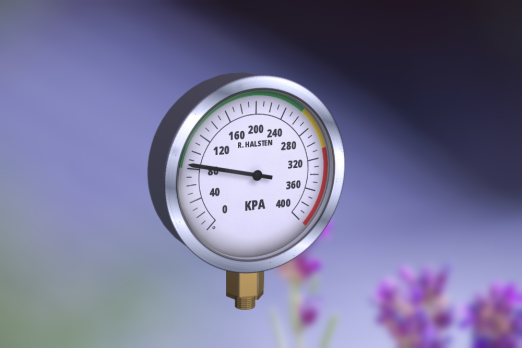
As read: 85kPa
